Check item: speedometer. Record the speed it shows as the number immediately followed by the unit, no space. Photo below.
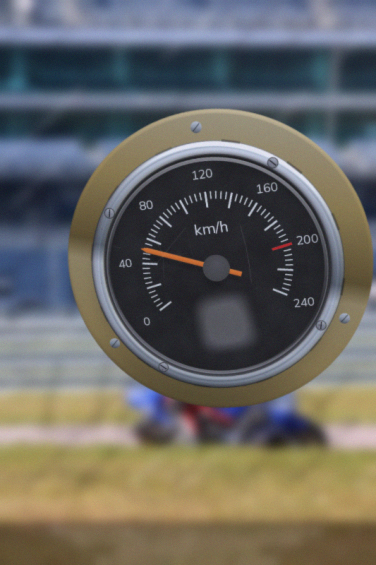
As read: 52km/h
